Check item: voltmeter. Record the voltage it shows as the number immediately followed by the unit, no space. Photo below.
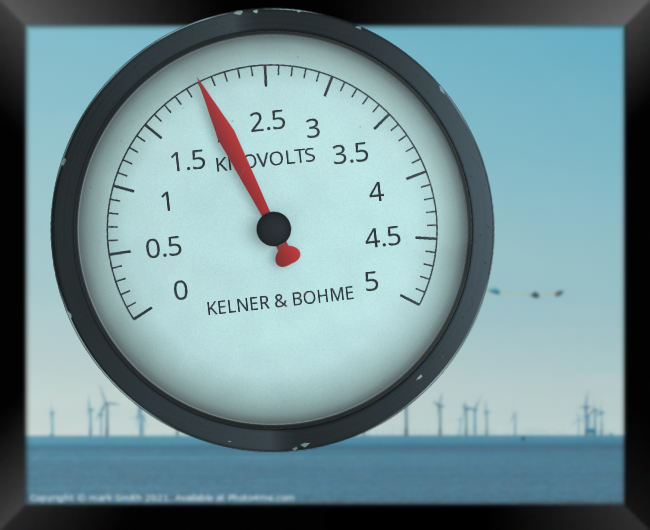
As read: 2kV
